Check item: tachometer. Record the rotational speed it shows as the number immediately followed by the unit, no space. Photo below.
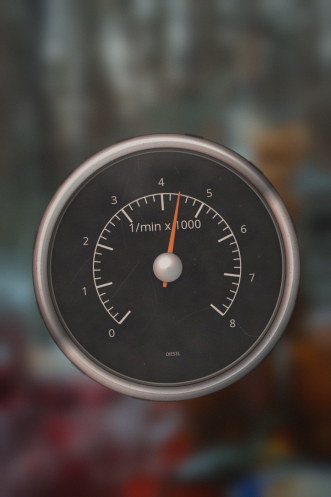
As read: 4400rpm
